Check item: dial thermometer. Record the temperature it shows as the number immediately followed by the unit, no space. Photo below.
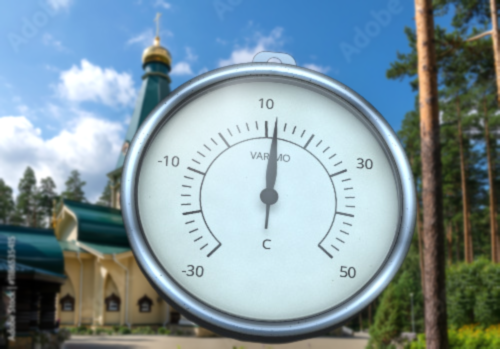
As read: 12°C
